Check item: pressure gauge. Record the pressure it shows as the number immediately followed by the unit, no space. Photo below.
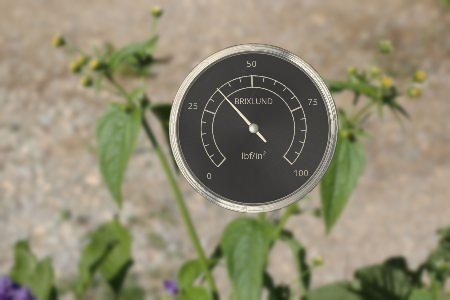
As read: 35psi
